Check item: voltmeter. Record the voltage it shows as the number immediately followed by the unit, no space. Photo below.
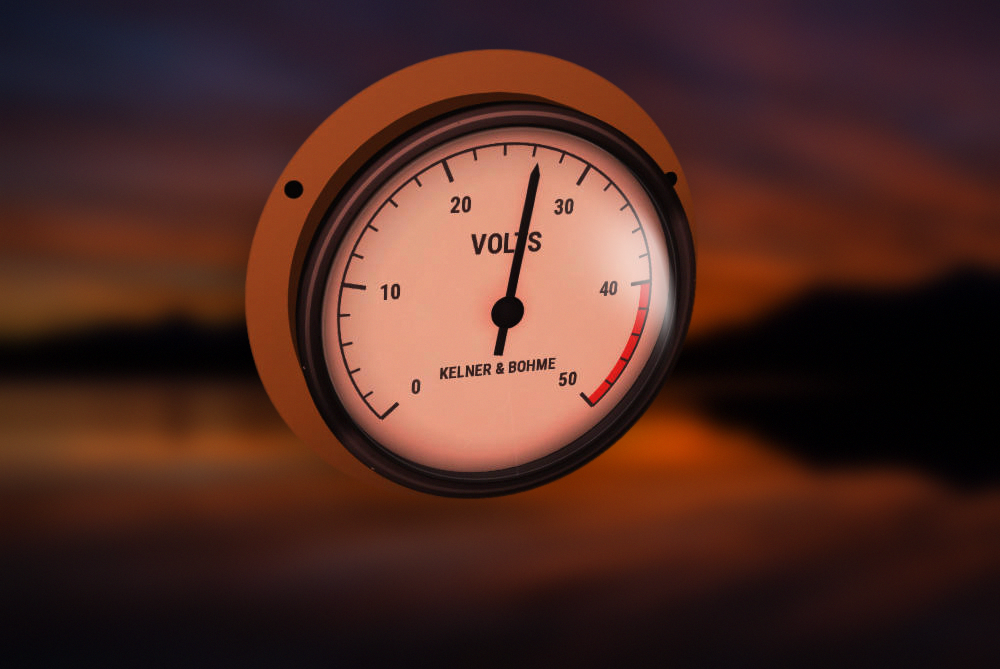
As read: 26V
